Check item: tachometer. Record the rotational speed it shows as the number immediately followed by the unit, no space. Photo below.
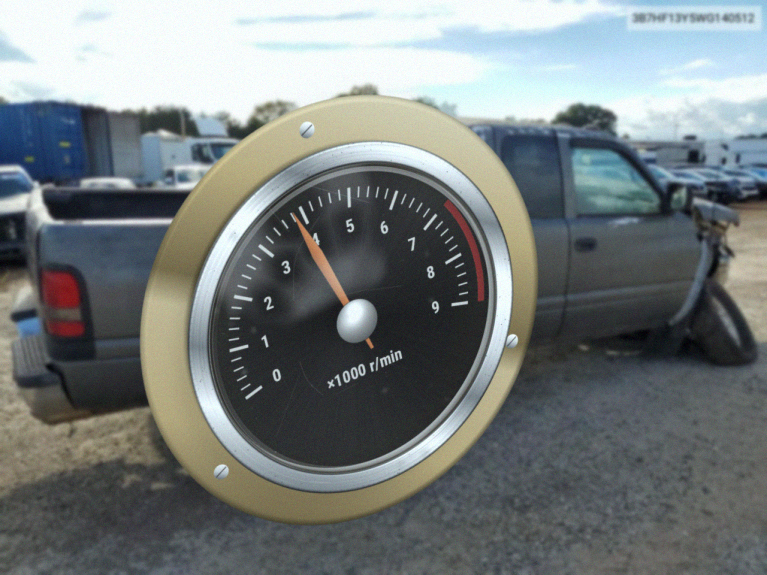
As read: 3800rpm
